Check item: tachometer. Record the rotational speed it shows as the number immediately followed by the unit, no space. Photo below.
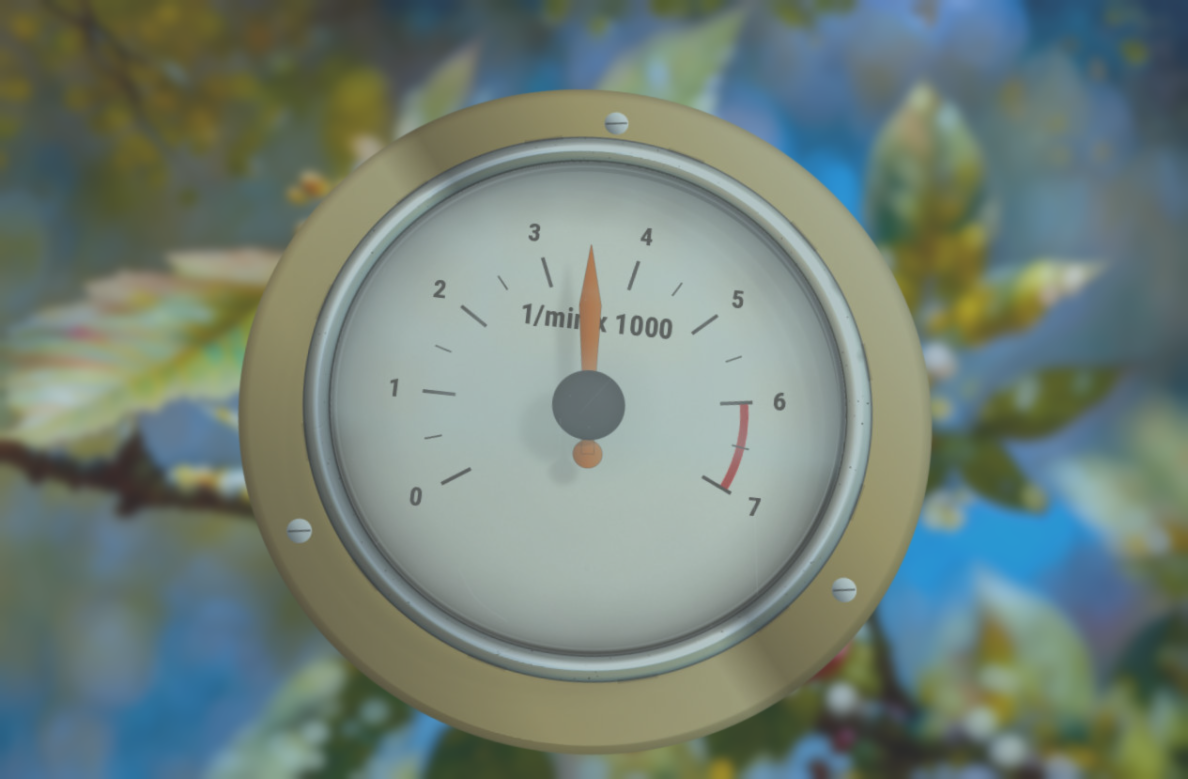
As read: 3500rpm
